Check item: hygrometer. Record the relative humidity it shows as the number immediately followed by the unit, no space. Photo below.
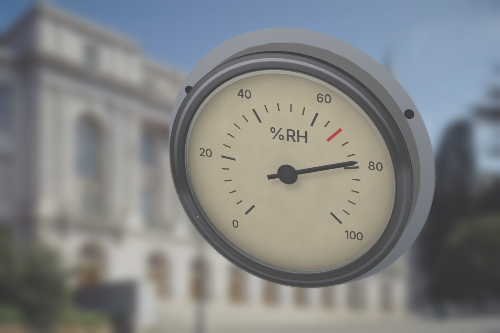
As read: 78%
